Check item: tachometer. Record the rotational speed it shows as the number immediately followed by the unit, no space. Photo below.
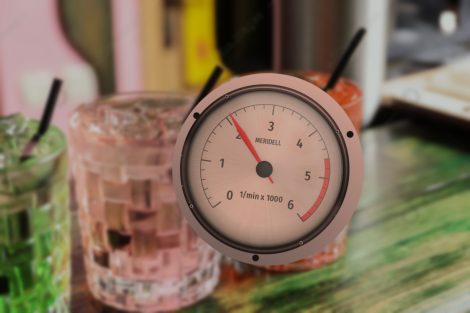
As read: 2100rpm
